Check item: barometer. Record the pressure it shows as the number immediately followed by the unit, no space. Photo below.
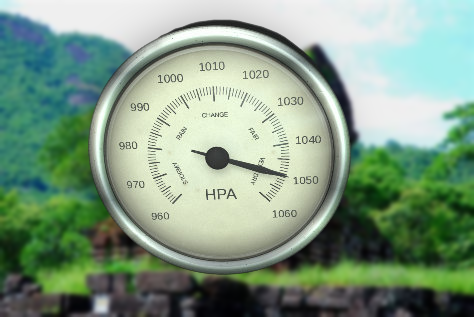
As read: 1050hPa
